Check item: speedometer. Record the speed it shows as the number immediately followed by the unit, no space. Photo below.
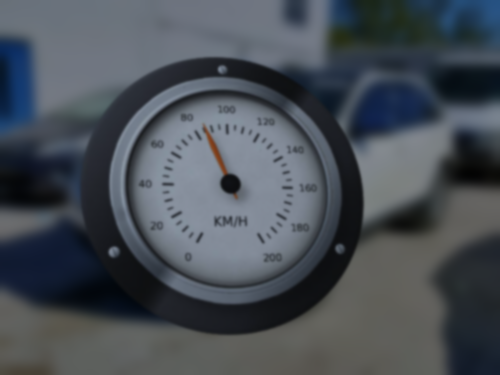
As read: 85km/h
